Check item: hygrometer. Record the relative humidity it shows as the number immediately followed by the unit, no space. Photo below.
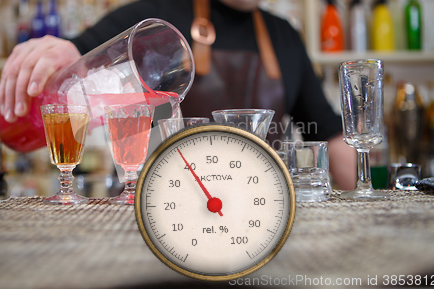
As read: 40%
